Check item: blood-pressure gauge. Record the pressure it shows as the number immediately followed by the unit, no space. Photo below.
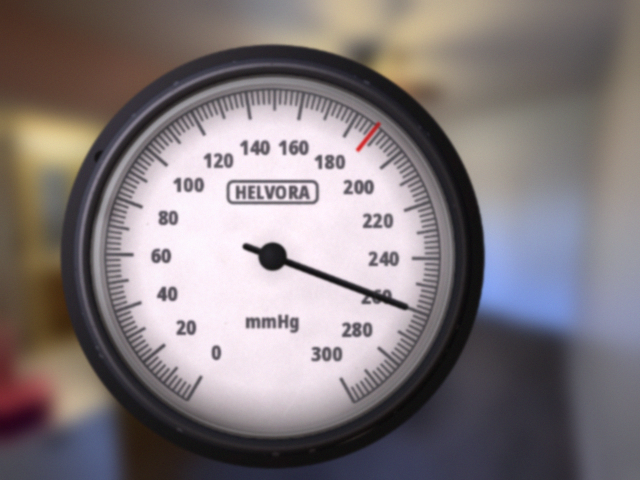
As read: 260mmHg
